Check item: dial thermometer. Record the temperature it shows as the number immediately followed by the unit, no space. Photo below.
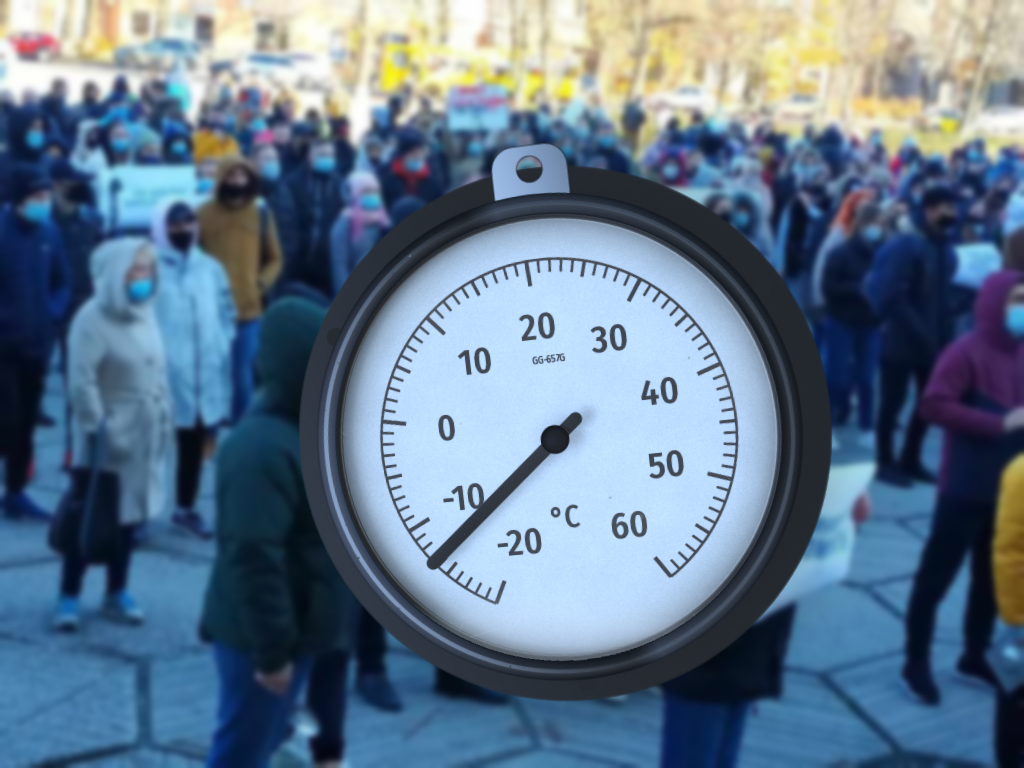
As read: -13.5°C
